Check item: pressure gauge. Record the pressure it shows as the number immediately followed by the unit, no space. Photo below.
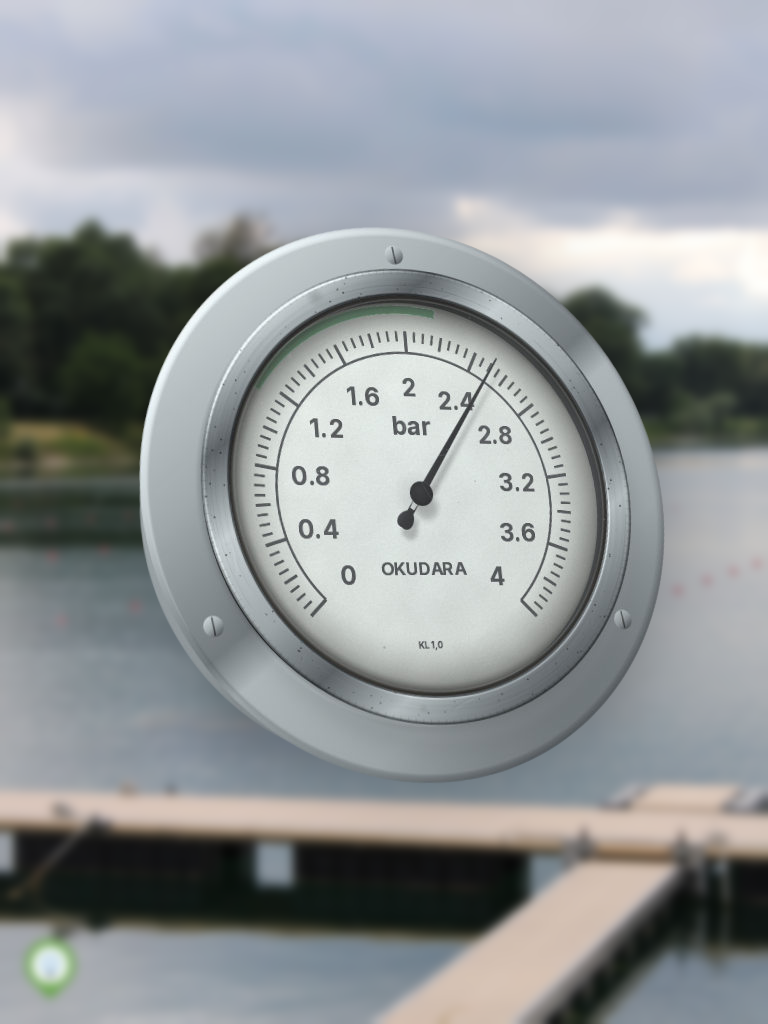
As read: 2.5bar
